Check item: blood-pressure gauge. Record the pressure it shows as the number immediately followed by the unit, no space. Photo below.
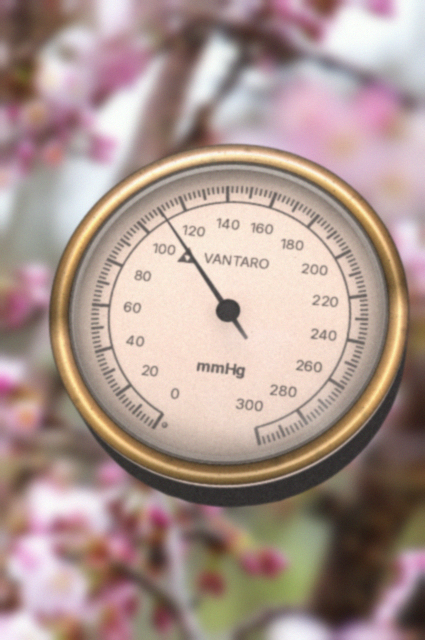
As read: 110mmHg
